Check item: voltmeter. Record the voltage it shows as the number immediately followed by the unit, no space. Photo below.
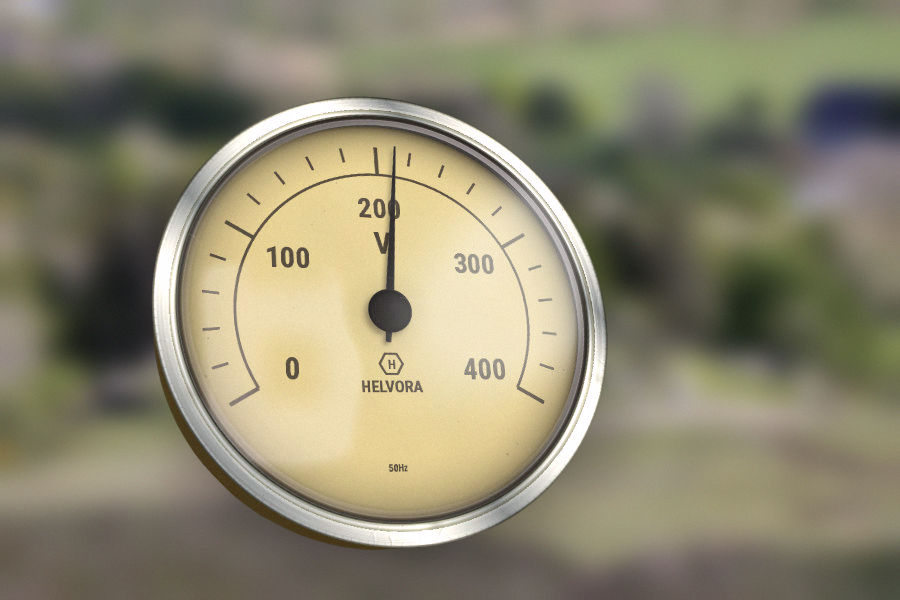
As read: 210V
